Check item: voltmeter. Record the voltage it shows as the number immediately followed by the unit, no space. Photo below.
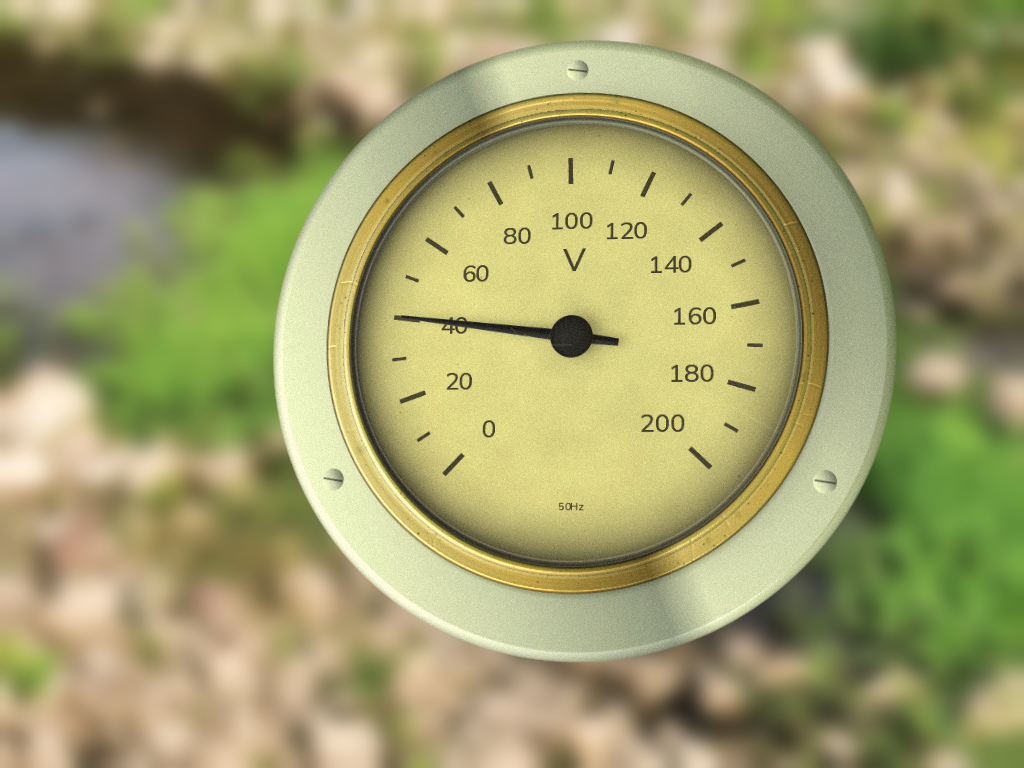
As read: 40V
